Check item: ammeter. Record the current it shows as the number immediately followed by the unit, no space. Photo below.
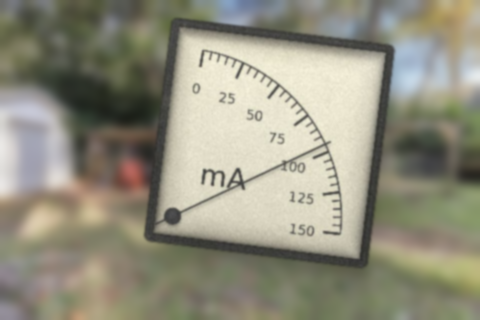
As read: 95mA
